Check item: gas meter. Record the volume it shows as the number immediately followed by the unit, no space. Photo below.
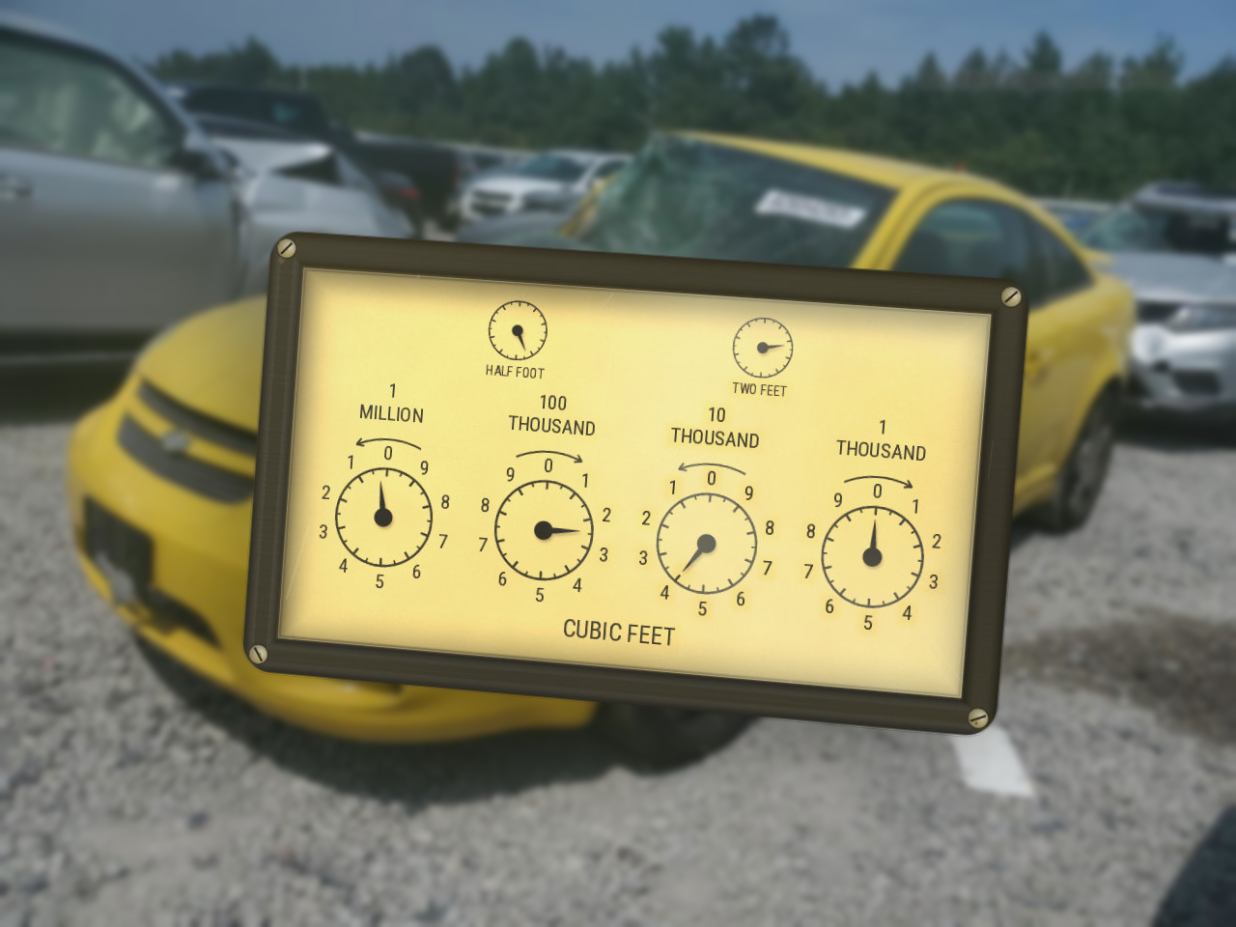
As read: 24000ft³
